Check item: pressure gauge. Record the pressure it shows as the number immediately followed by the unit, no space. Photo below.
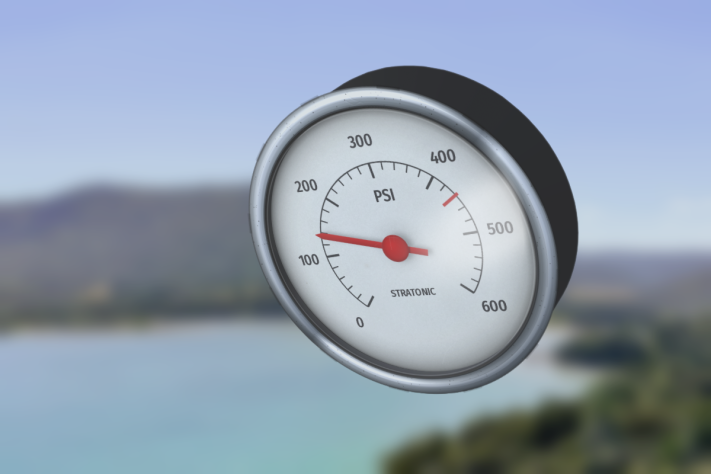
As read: 140psi
